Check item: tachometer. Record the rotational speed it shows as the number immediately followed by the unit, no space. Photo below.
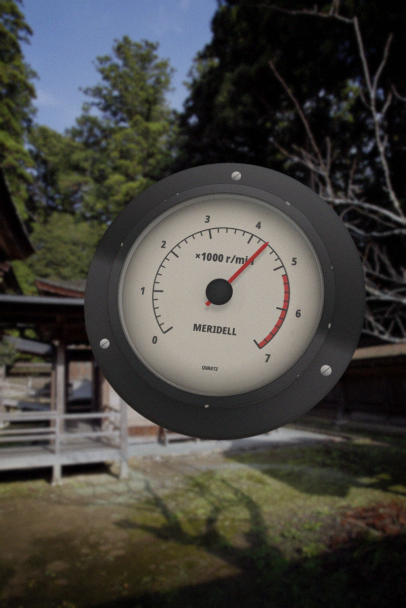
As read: 4400rpm
